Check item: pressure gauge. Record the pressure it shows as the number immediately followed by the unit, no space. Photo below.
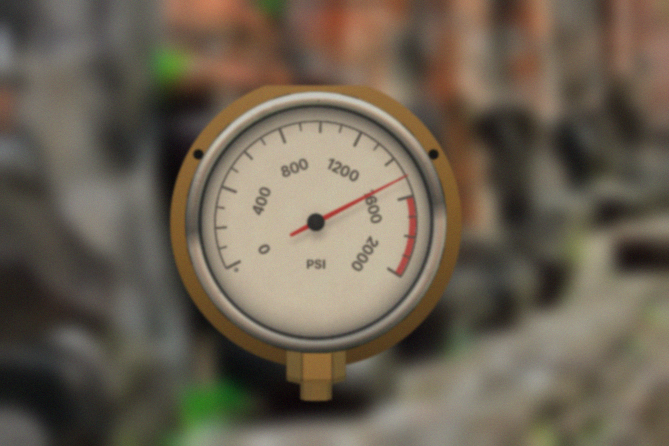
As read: 1500psi
